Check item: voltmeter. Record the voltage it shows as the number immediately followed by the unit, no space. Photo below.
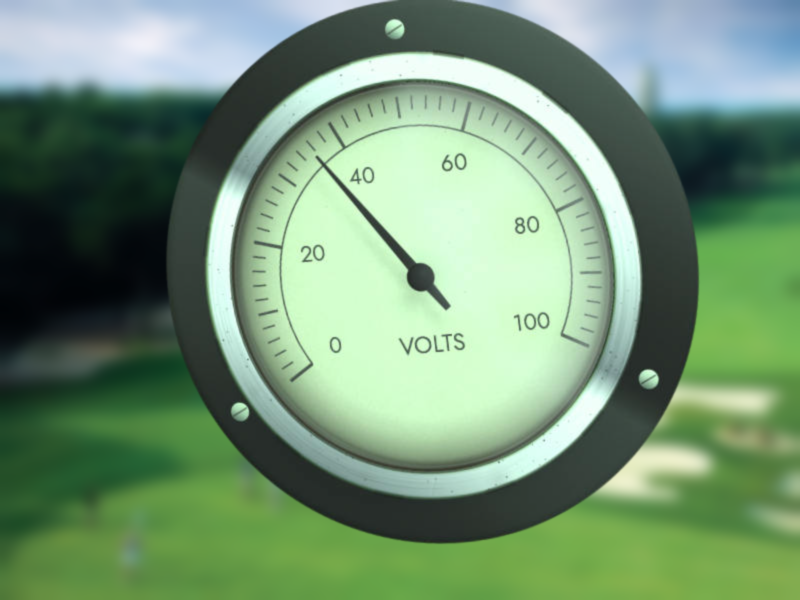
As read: 36V
